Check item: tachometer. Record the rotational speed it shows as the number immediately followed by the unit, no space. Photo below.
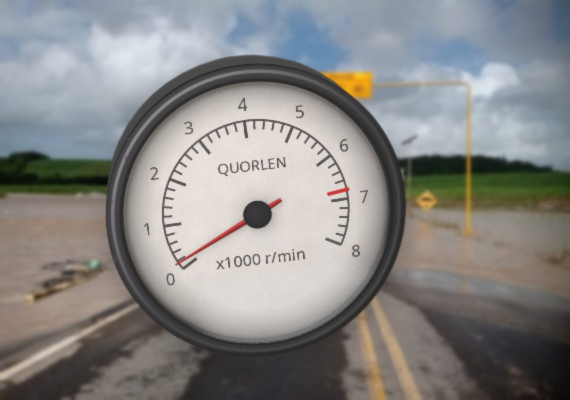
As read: 200rpm
